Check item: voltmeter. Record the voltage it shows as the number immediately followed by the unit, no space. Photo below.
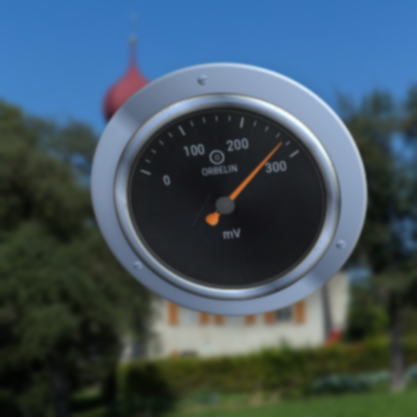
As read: 270mV
